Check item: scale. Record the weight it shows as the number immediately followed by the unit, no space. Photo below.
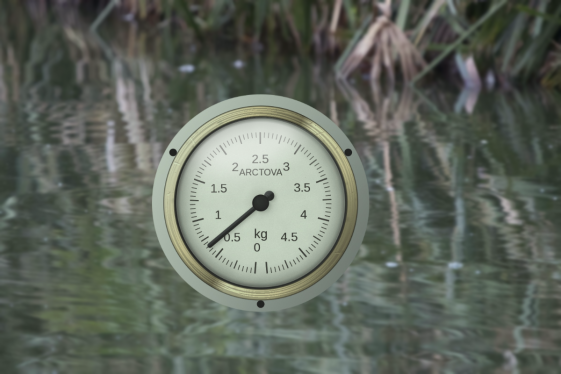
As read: 0.65kg
